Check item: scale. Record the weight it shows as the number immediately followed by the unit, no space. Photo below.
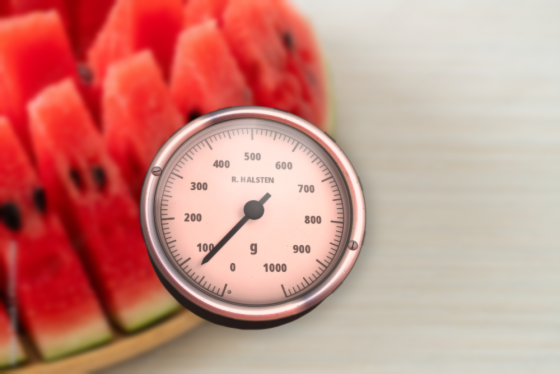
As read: 70g
